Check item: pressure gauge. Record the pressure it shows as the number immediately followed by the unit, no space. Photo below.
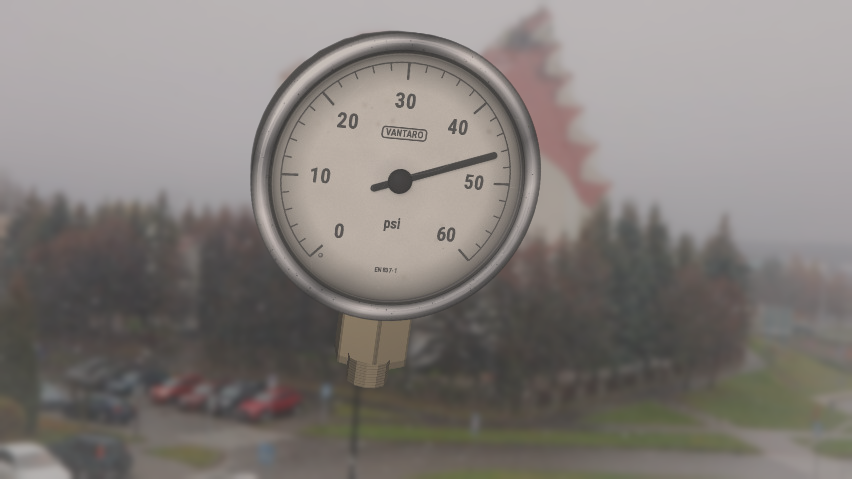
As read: 46psi
